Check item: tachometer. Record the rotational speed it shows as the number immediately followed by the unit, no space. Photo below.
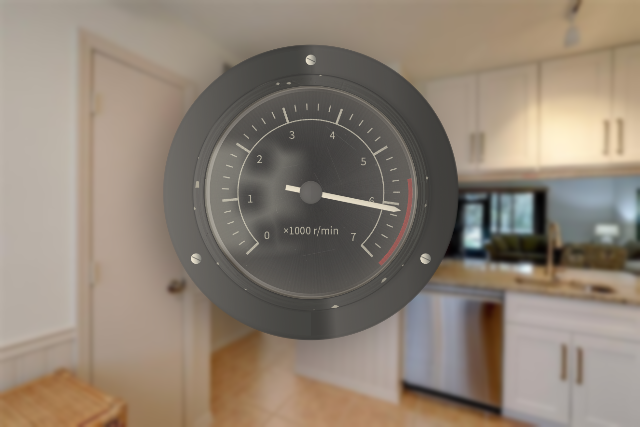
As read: 6100rpm
